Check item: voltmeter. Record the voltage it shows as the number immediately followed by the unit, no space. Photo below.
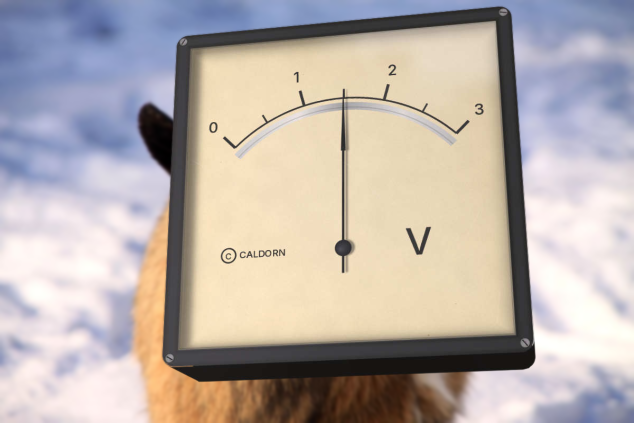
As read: 1.5V
